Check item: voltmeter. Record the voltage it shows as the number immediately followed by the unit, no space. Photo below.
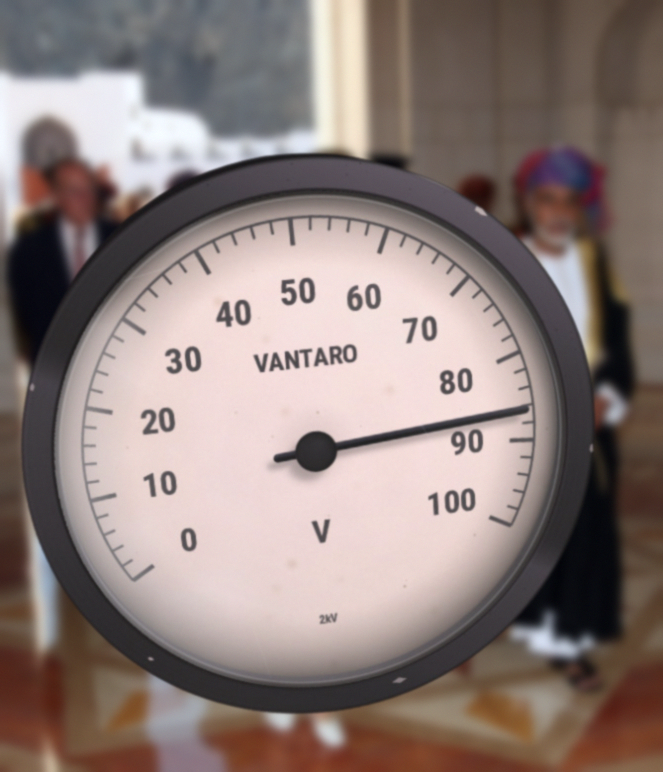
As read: 86V
